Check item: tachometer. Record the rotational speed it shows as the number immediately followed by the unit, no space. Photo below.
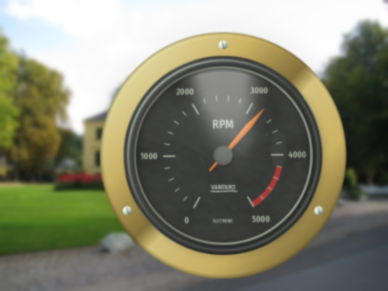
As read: 3200rpm
